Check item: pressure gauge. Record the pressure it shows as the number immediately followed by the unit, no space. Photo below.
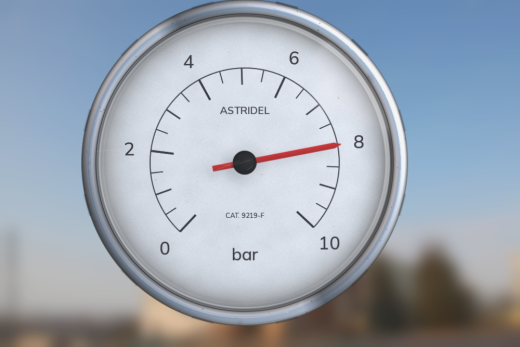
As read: 8bar
